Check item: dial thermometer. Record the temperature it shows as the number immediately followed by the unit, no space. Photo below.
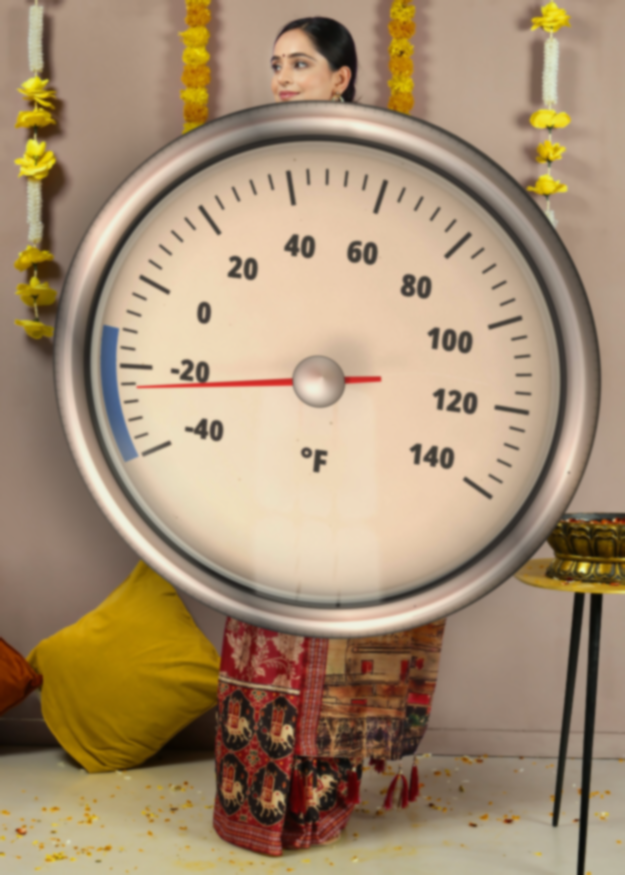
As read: -24°F
